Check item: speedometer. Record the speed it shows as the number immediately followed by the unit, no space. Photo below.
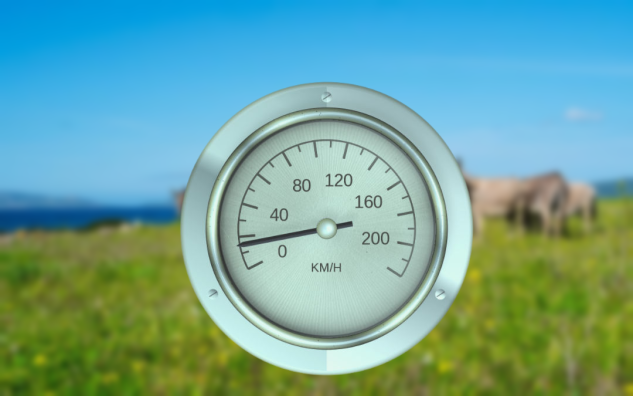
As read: 15km/h
